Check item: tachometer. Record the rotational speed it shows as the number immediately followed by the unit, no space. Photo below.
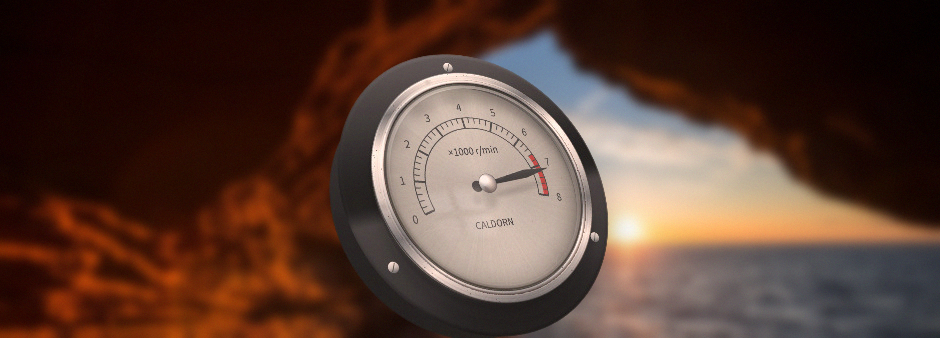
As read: 7200rpm
